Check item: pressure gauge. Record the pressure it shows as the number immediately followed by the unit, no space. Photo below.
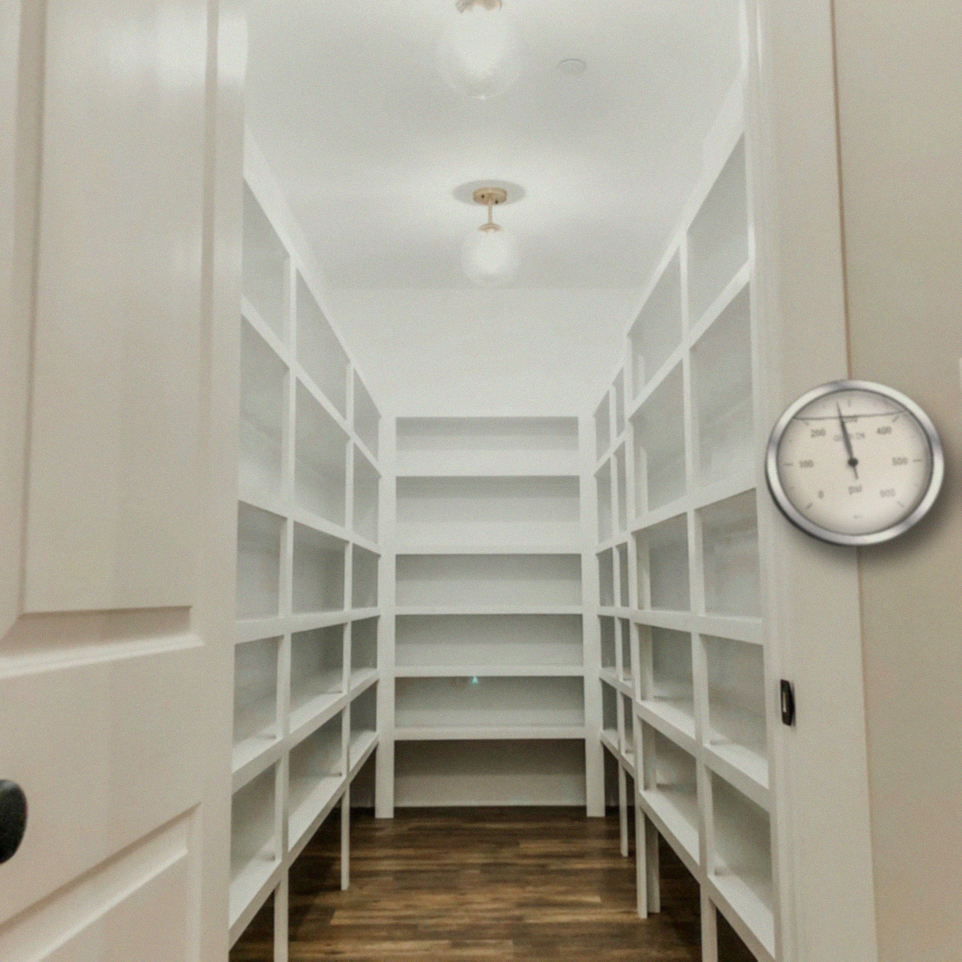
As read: 275psi
